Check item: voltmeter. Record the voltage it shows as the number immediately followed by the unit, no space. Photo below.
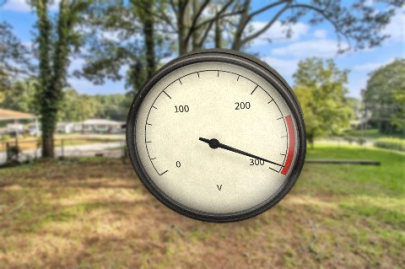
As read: 290V
